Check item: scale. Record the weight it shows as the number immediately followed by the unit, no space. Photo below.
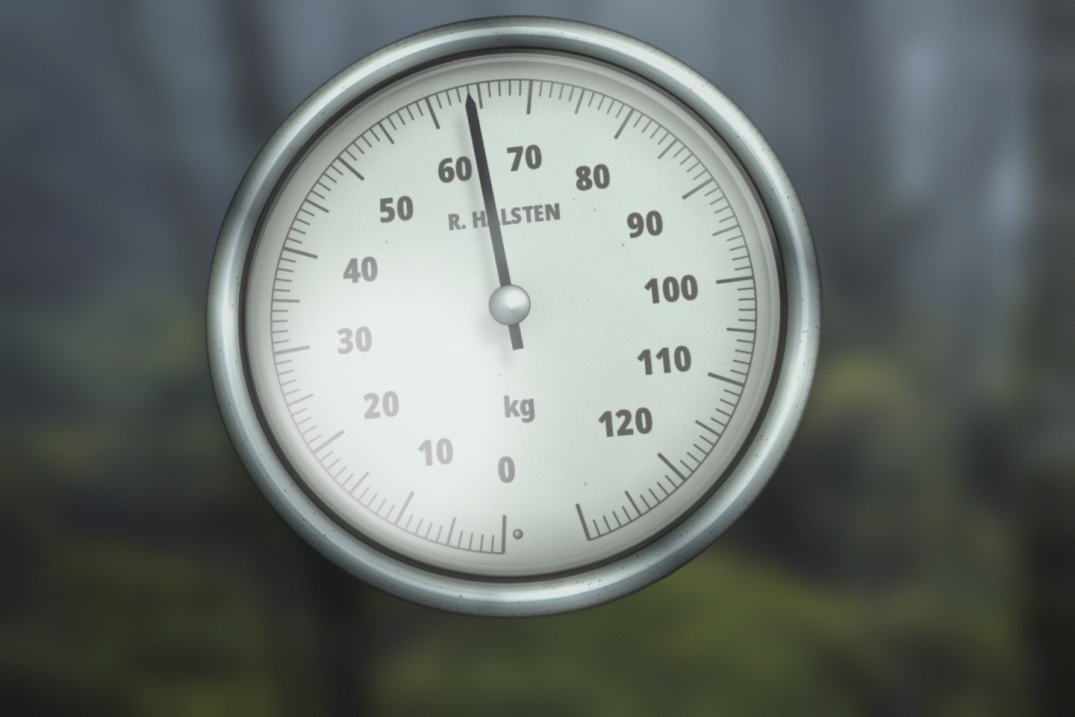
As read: 64kg
